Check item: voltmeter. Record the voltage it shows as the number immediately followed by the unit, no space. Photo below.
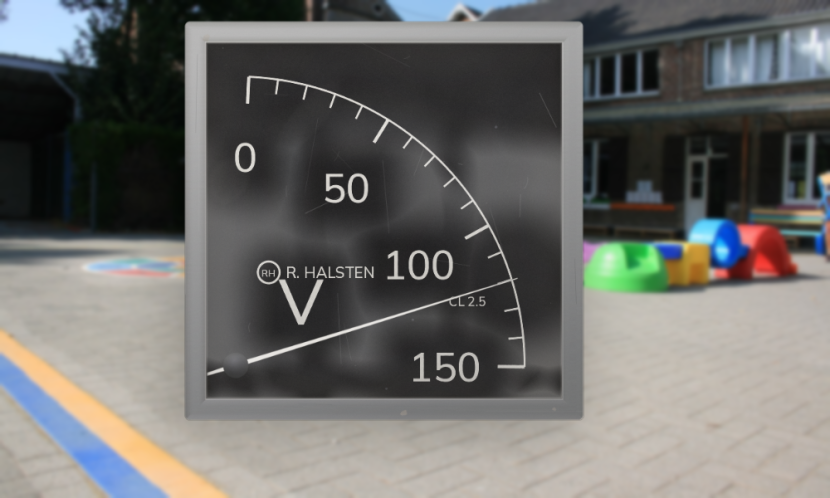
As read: 120V
